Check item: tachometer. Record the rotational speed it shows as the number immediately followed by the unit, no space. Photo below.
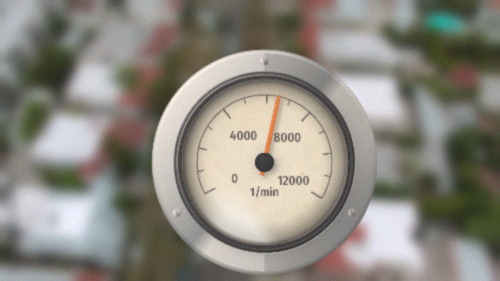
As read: 6500rpm
